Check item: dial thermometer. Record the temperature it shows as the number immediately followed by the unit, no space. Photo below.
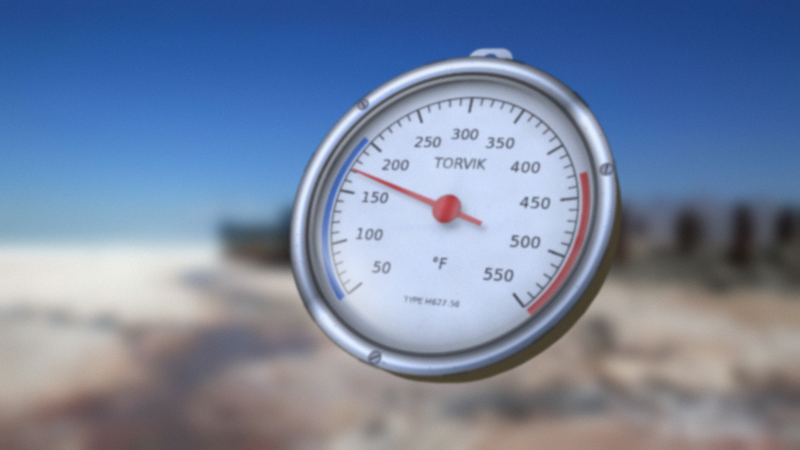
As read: 170°F
